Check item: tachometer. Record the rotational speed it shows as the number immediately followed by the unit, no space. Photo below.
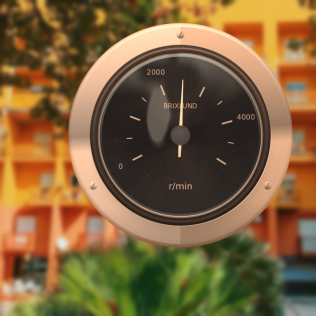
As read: 2500rpm
